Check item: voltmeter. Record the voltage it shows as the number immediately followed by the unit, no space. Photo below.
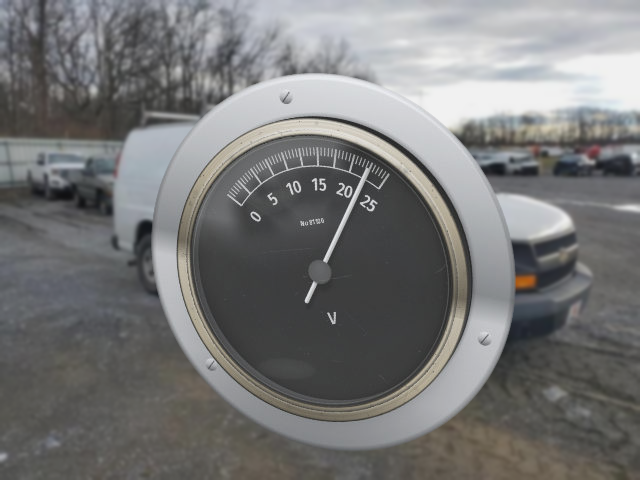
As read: 22.5V
